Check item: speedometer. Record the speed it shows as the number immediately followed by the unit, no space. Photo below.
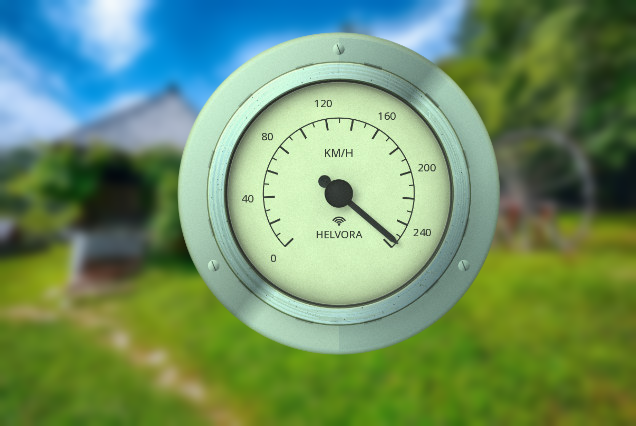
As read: 255km/h
